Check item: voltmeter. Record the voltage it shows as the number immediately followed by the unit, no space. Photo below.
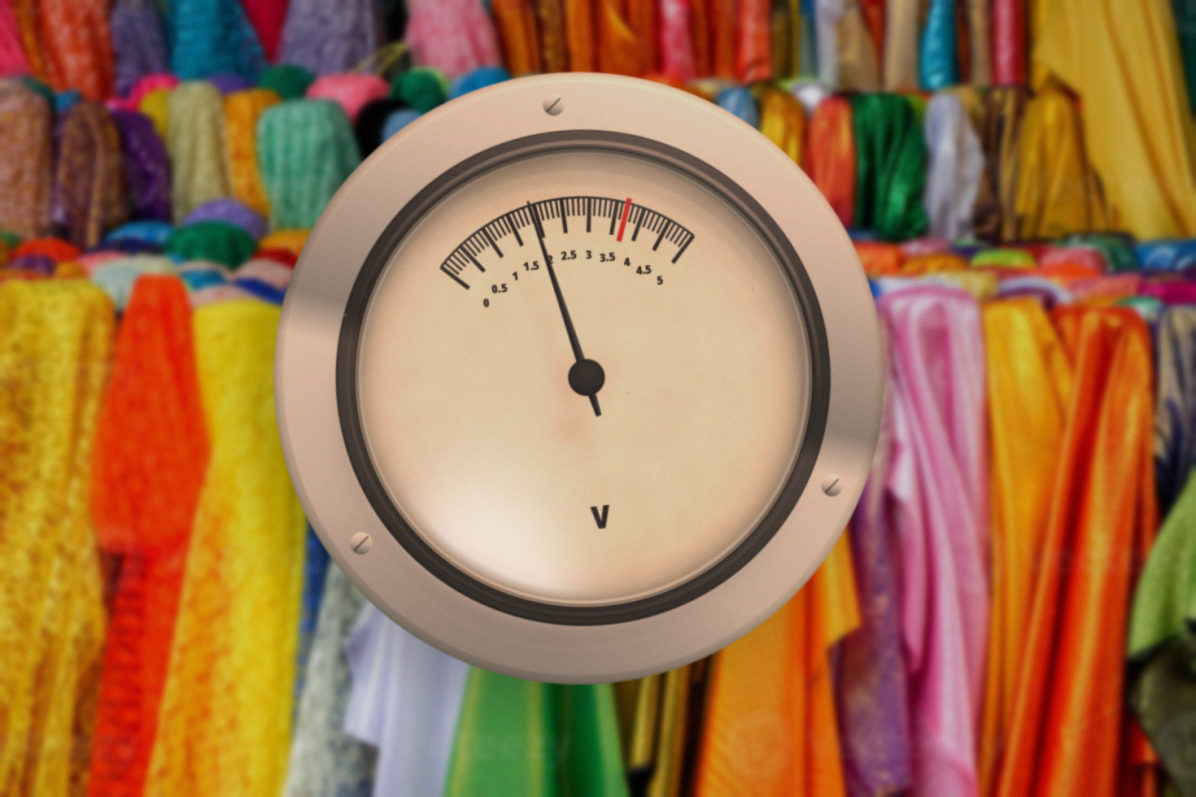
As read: 1.9V
